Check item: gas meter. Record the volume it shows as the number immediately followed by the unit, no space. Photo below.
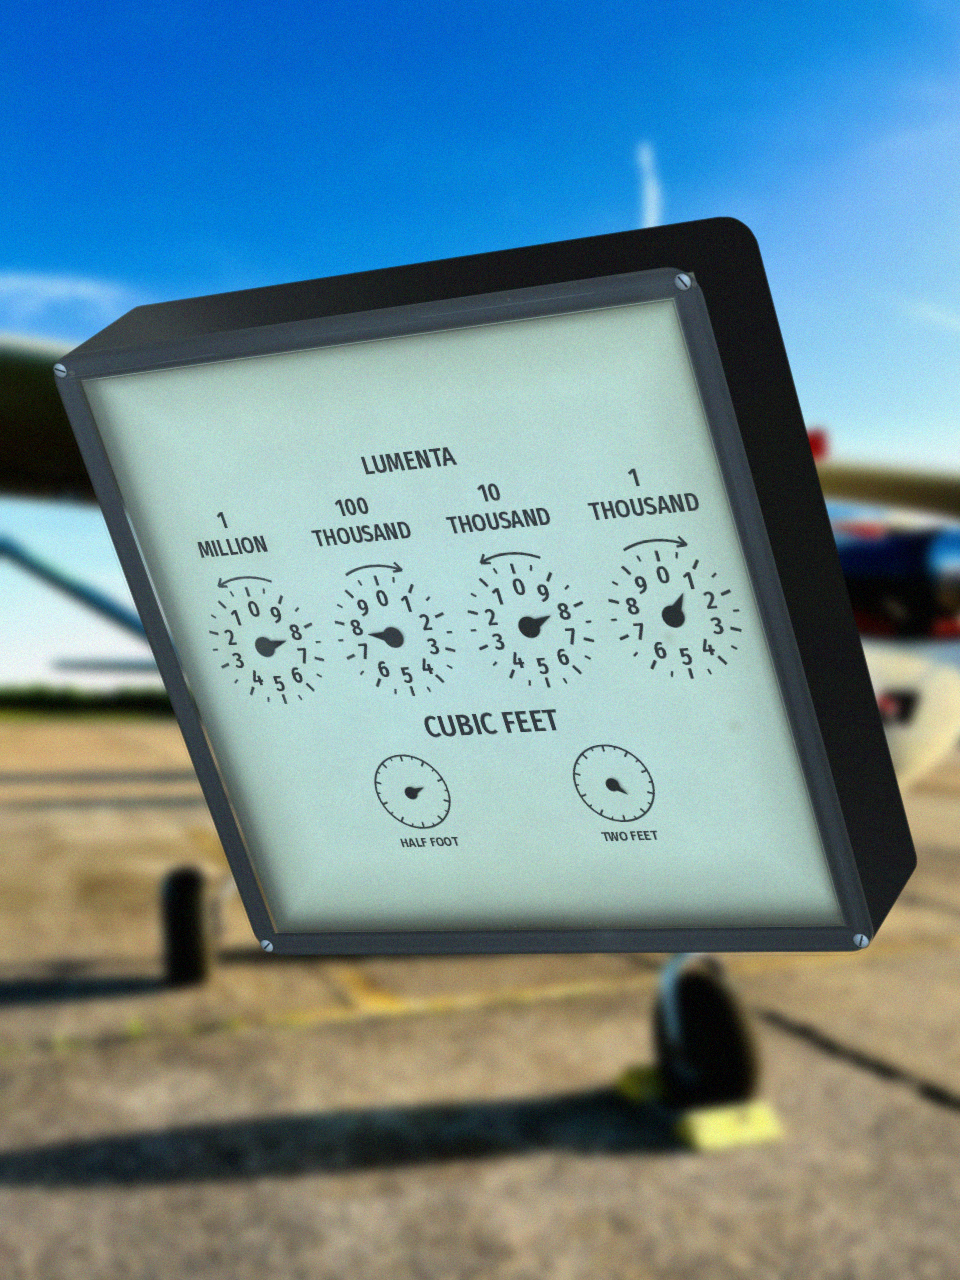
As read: 778100ft³
